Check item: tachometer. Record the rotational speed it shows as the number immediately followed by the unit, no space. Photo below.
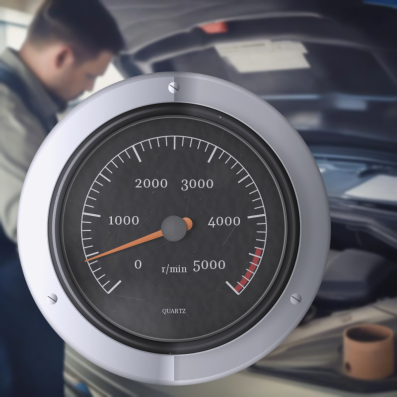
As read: 450rpm
